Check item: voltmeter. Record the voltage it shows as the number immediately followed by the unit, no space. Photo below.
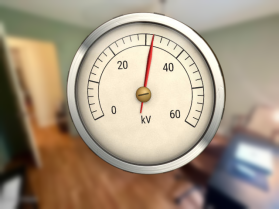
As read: 32kV
